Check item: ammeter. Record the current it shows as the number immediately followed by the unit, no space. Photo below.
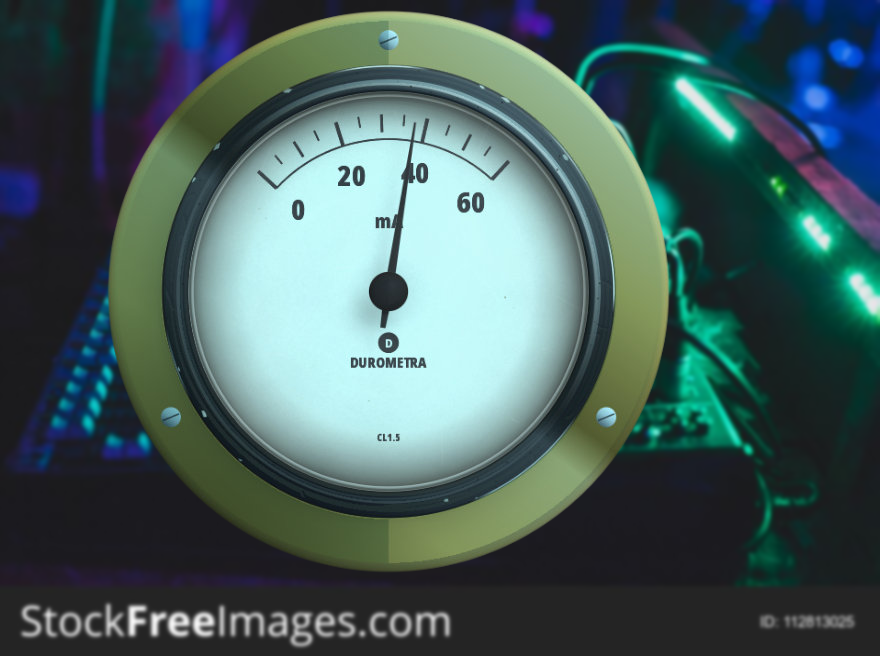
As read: 37.5mA
